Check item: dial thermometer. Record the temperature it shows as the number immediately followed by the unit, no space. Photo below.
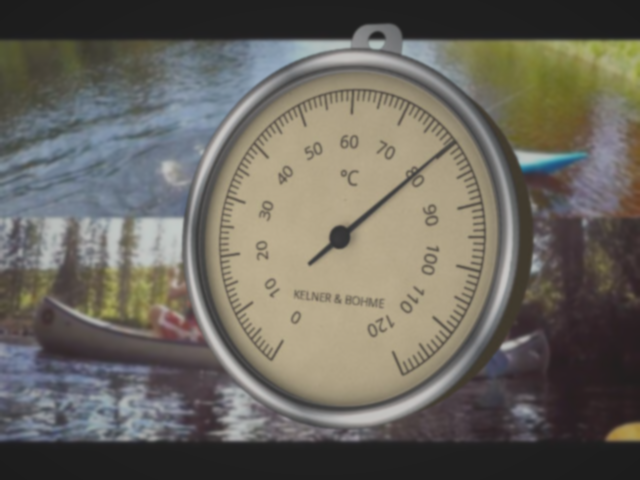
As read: 80°C
